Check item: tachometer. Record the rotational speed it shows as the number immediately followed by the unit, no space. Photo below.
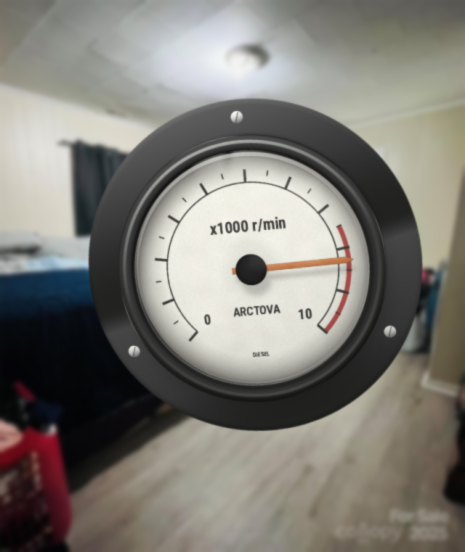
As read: 8250rpm
